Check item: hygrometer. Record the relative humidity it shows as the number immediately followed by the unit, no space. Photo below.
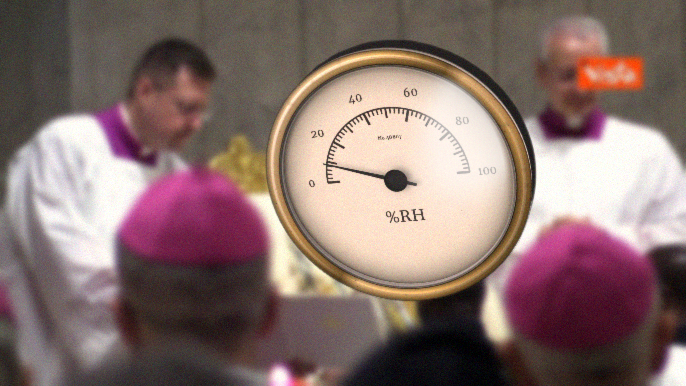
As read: 10%
